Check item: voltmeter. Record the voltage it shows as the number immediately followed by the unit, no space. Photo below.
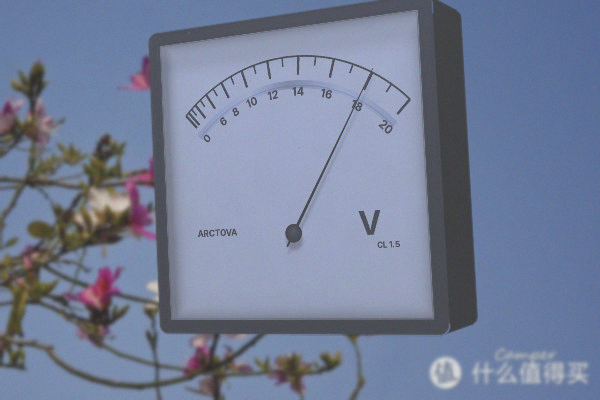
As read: 18V
